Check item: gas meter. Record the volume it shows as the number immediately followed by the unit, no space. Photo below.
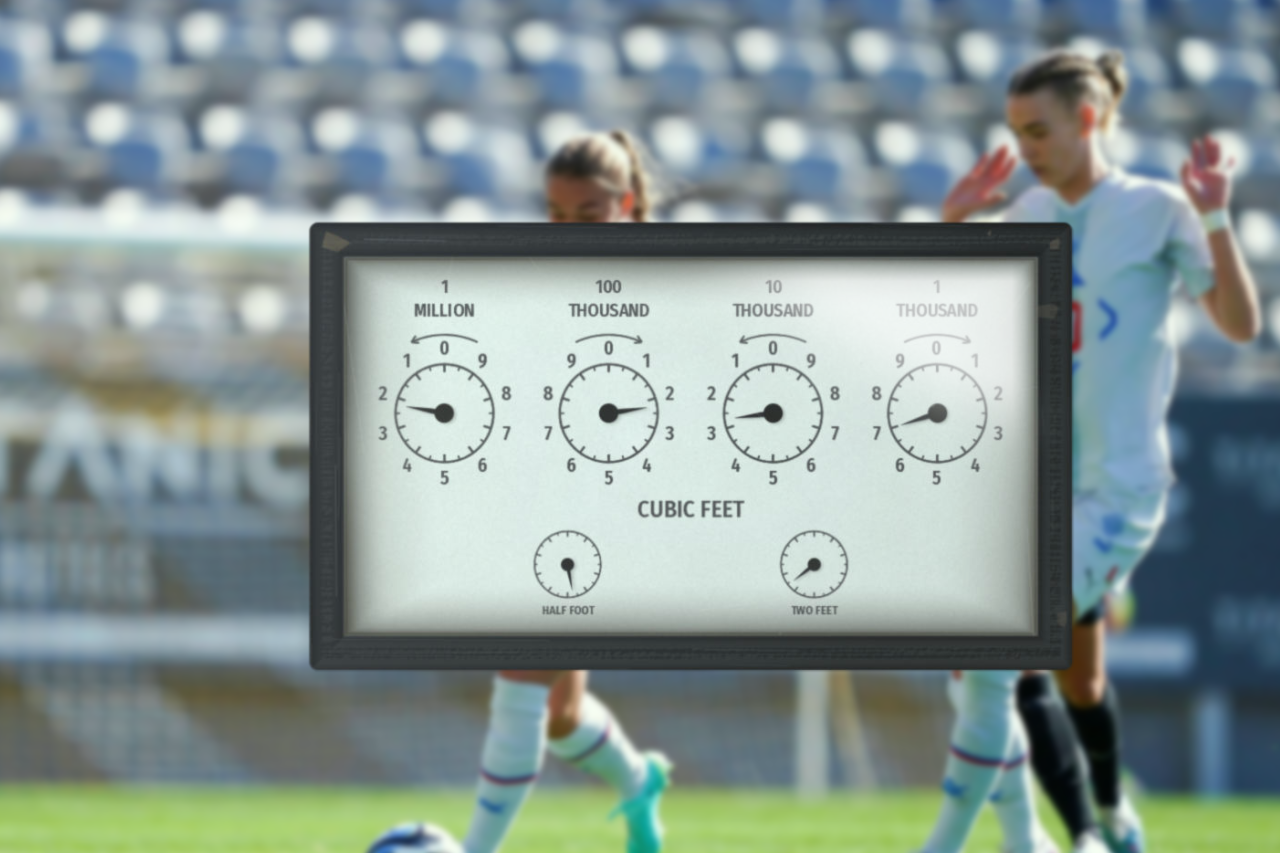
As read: 222700ft³
